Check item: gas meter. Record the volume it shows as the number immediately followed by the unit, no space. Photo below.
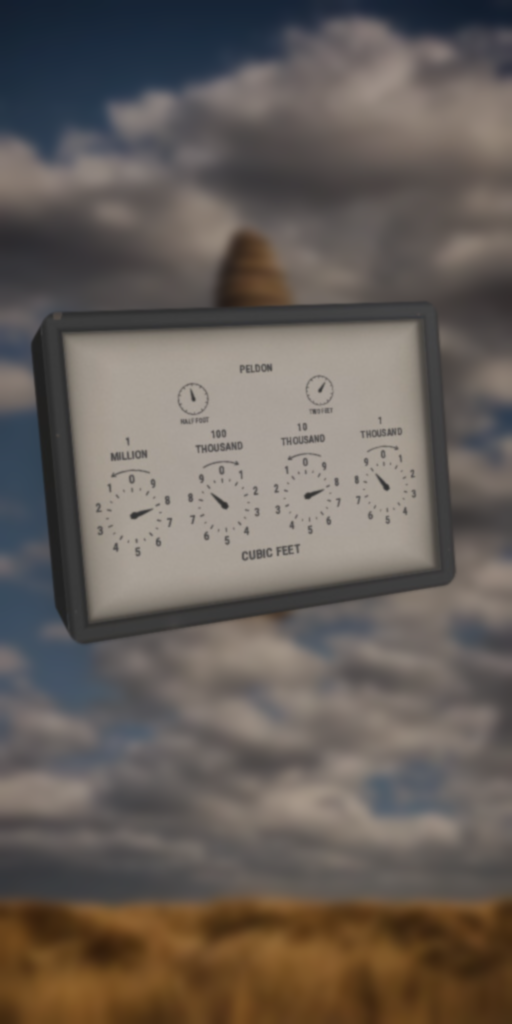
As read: 787900ft³
